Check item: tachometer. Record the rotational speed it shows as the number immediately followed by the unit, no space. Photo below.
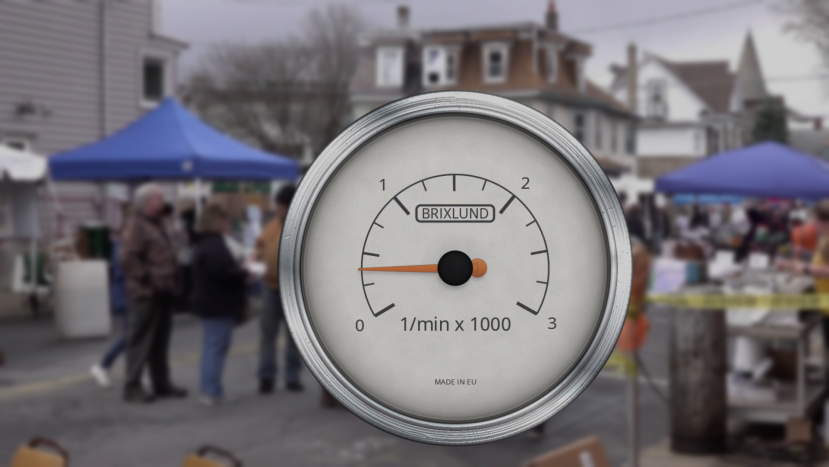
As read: 375rpm
